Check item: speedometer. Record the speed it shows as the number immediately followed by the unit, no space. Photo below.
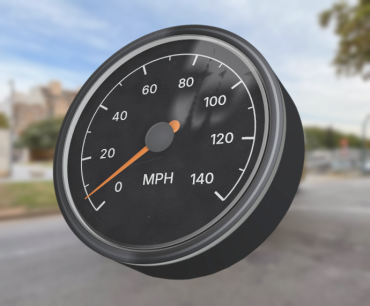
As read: 5mph
